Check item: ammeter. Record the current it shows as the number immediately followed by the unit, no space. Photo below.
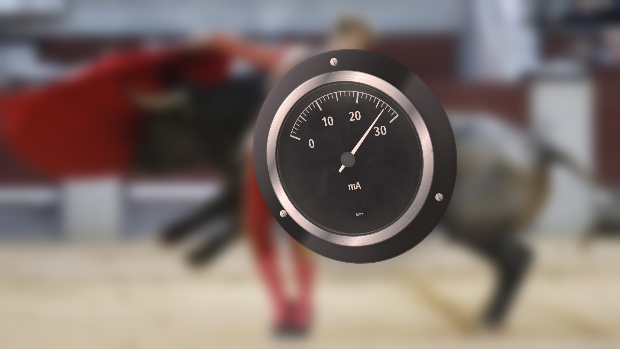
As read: 27mA
